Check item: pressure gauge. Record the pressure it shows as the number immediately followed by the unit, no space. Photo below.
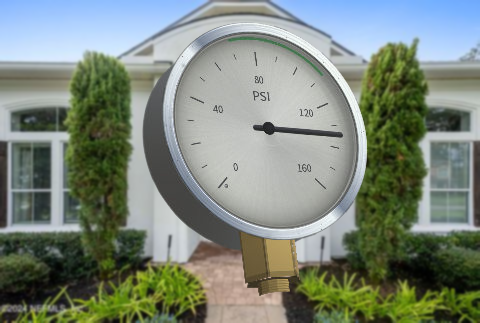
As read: 135psi
